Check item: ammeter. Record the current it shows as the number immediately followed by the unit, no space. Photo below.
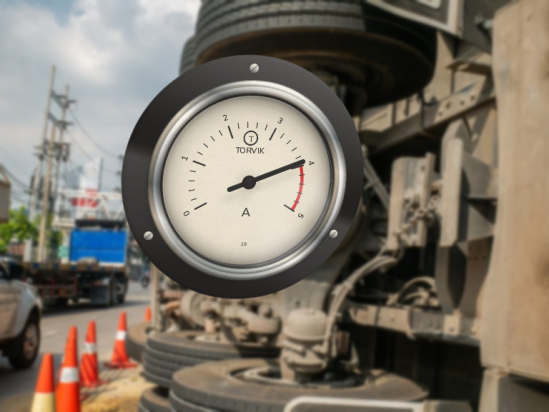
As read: 3.9A
